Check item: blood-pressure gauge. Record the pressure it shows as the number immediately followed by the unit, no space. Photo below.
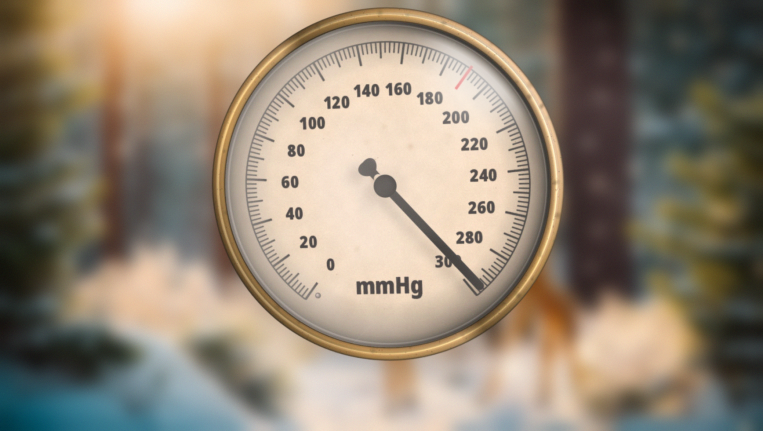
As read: 296mmHg
